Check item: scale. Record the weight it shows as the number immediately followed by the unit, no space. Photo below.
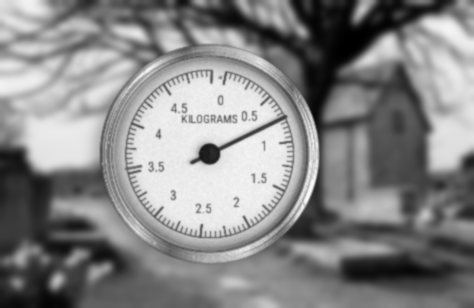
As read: 0.75kg
